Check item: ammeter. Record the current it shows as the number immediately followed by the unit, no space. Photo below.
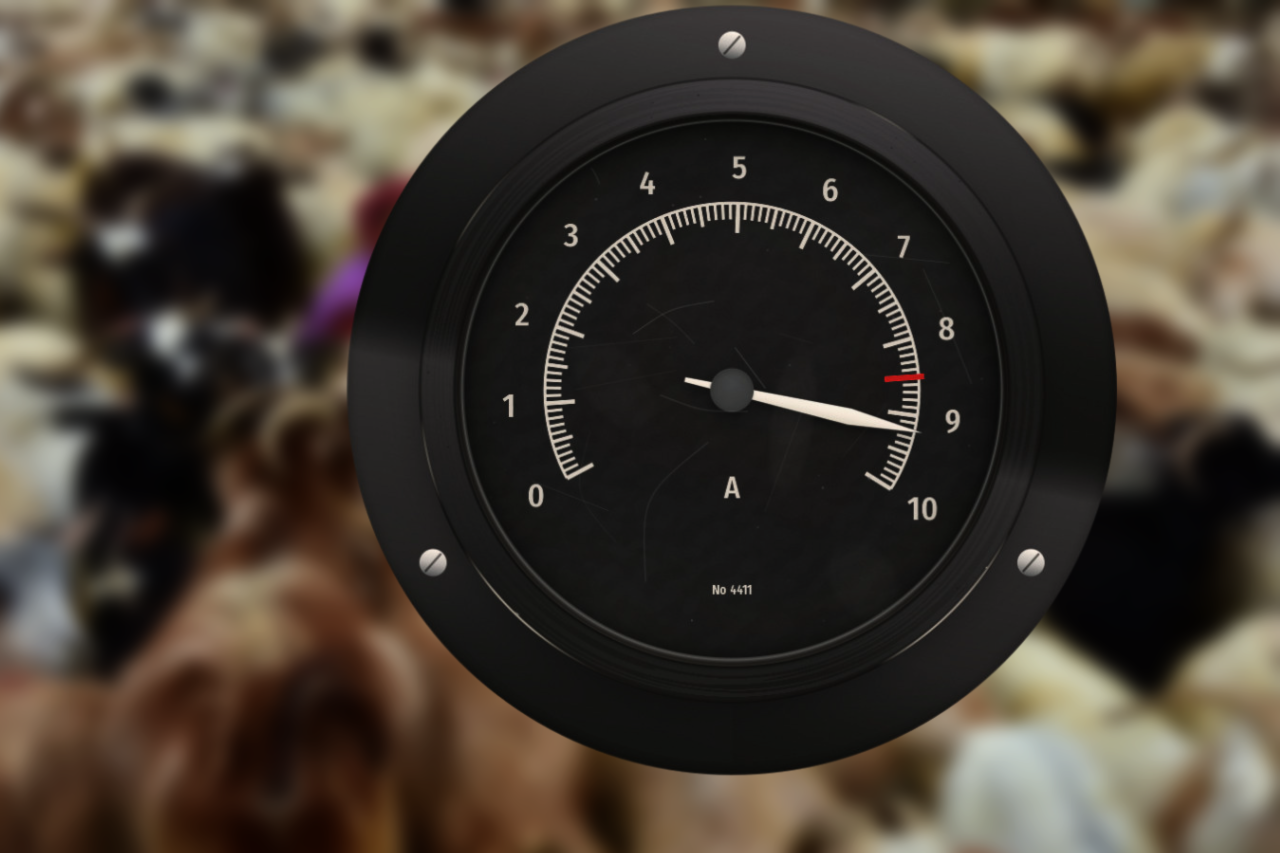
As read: 9.2A
